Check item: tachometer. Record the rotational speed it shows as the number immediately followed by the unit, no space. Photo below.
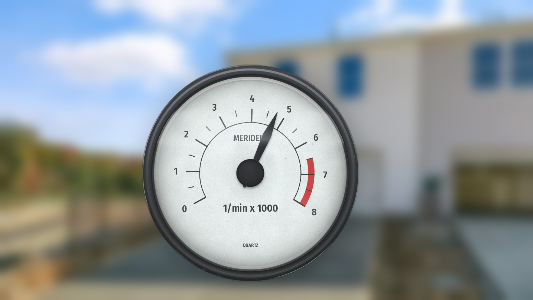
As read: 4750rpm
